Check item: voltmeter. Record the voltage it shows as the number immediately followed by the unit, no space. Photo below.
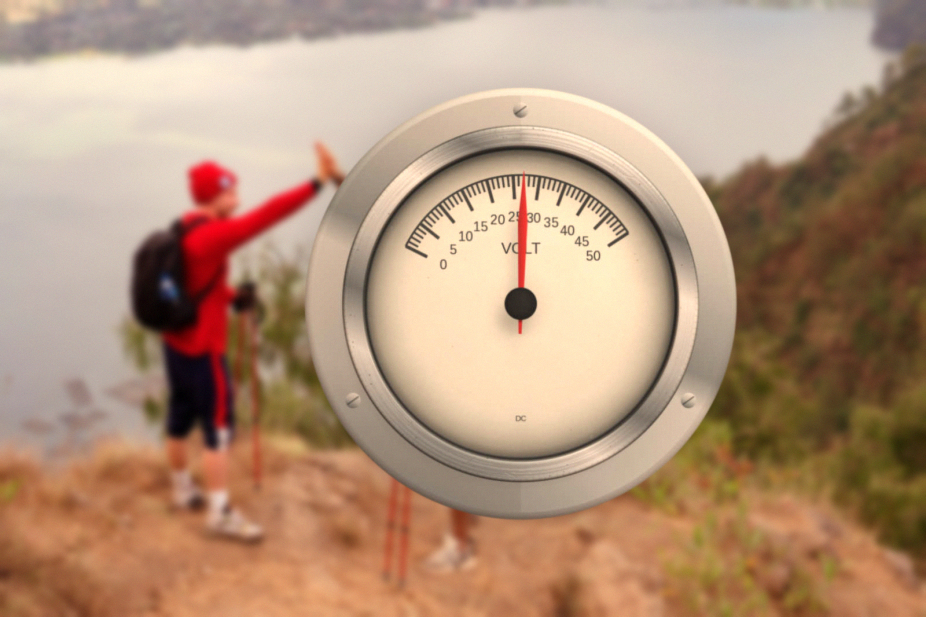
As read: 27V
